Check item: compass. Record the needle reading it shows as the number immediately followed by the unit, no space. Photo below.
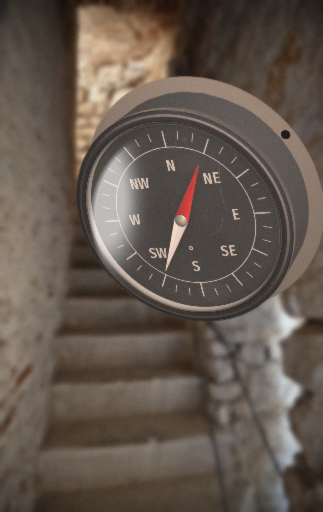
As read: 30°
